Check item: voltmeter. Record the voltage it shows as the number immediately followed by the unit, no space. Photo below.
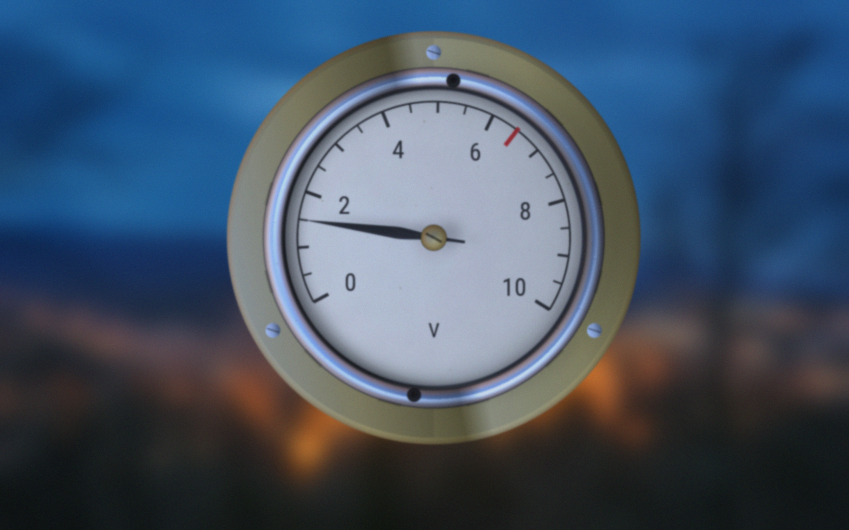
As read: 1.5V
